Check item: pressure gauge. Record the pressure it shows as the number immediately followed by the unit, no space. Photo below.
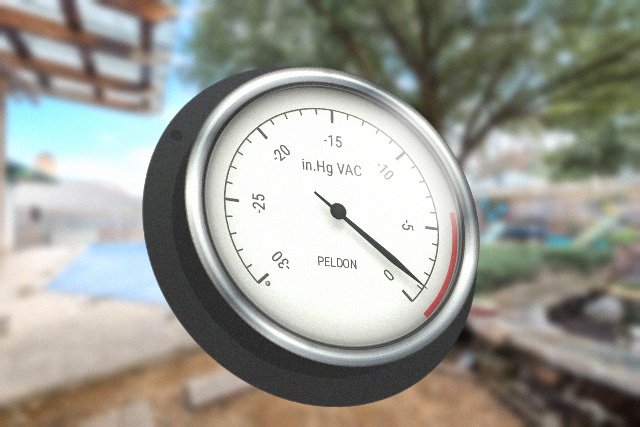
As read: -1inHg
